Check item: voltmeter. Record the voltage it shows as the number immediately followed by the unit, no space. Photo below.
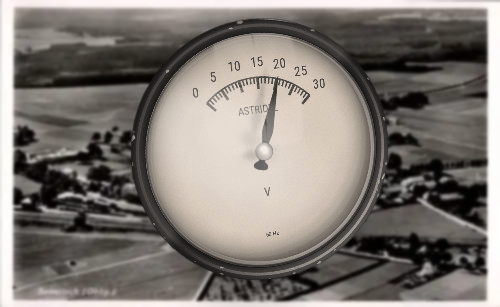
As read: 20V
